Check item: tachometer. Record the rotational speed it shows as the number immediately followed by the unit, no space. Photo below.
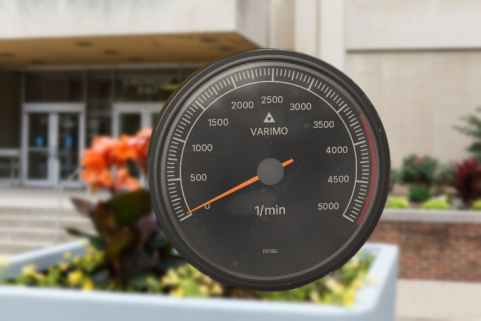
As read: 50rpm
